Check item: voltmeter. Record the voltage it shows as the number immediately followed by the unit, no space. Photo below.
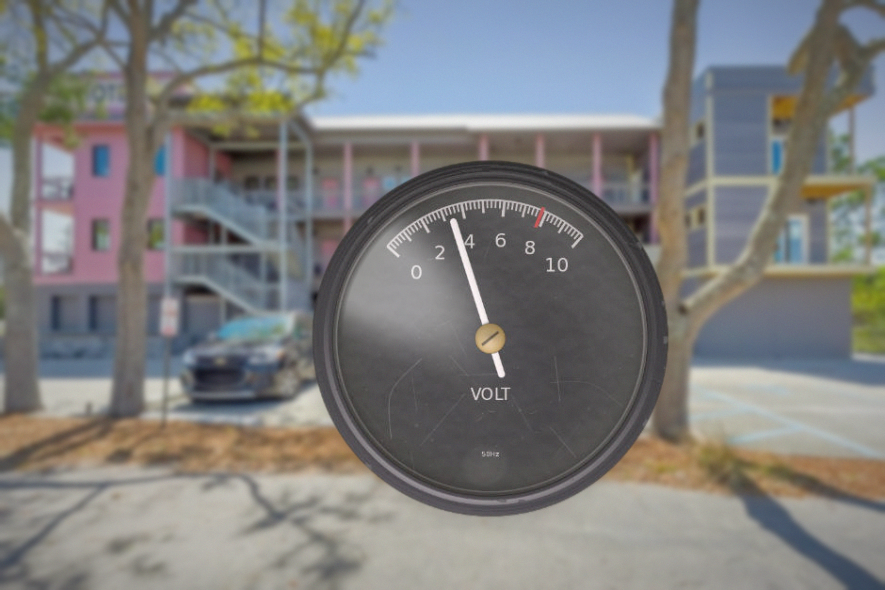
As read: 3.4V
